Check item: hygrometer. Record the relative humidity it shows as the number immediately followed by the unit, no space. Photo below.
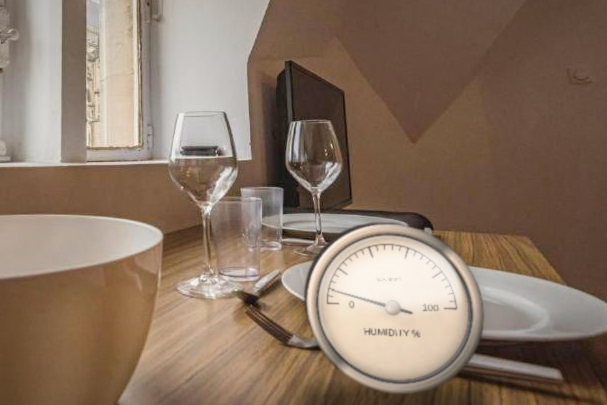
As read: 8%
